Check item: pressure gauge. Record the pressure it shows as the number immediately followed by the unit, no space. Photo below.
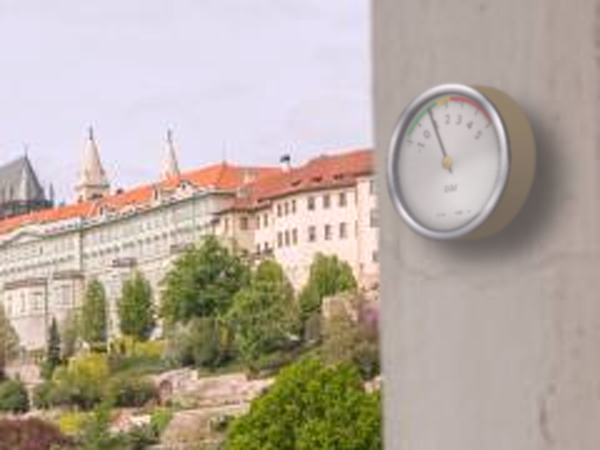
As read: 1bar
